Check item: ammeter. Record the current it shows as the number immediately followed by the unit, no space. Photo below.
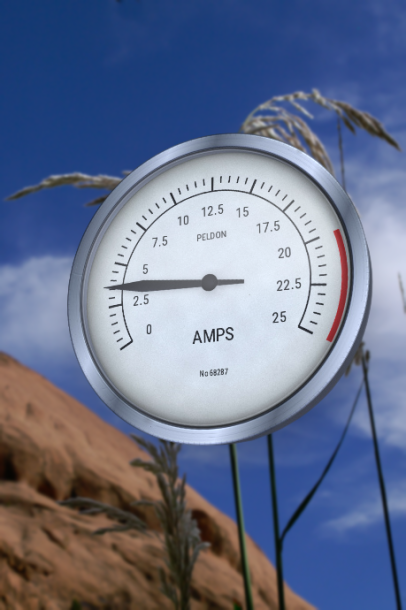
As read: 3.5A
